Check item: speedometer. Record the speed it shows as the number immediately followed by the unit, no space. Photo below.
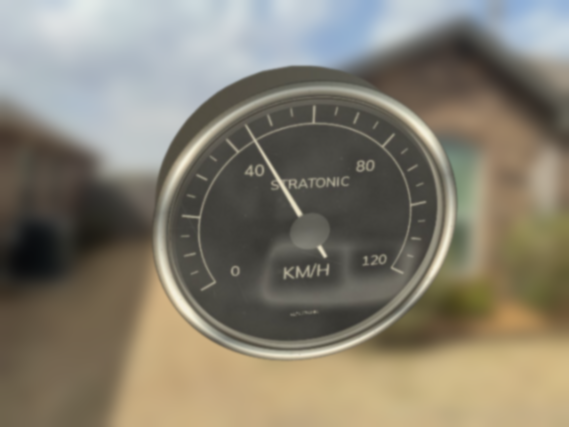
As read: 45km/h
